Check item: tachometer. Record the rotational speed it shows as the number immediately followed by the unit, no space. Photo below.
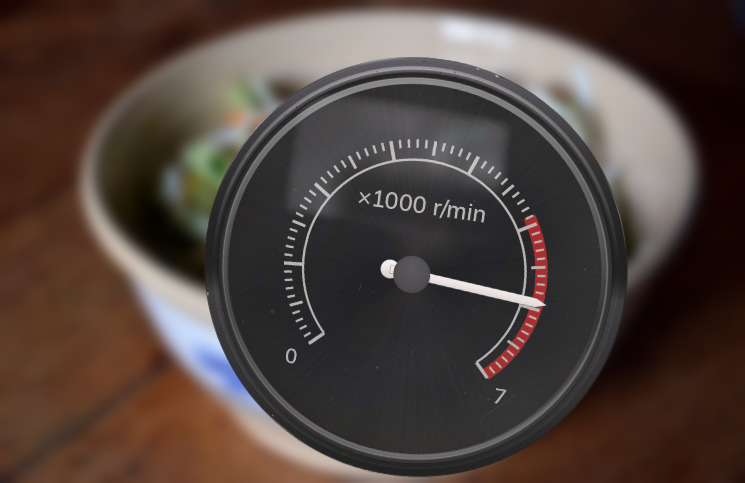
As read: 5900rpm
